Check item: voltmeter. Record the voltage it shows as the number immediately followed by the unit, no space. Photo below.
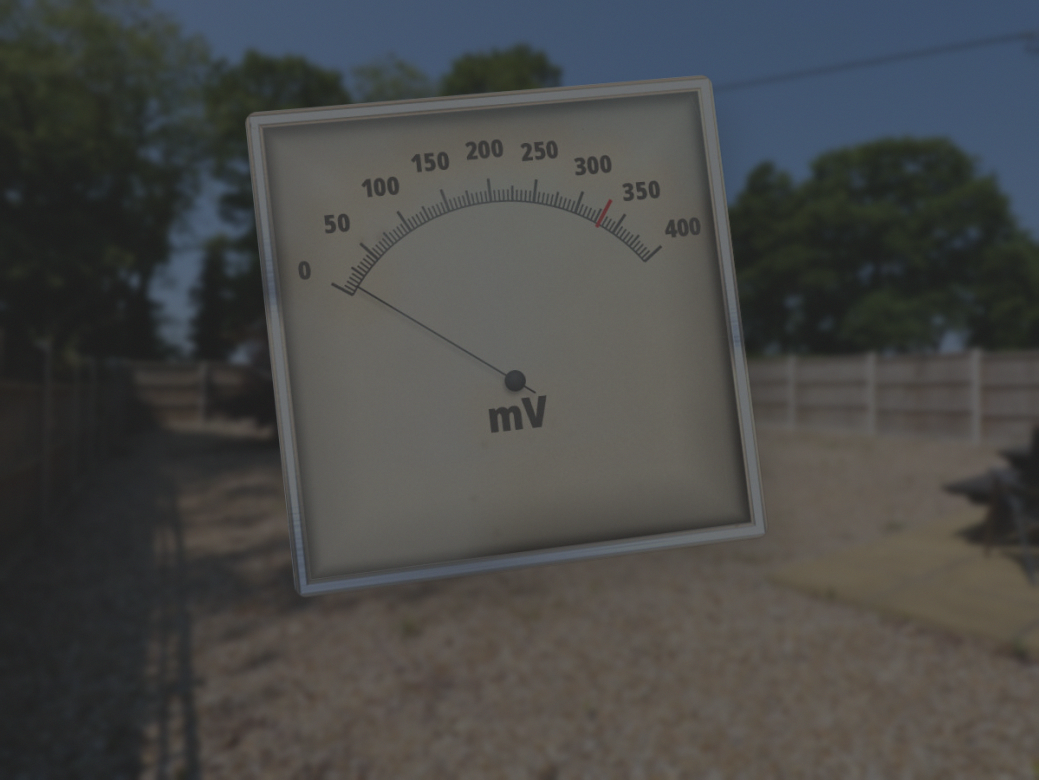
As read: 10mV
